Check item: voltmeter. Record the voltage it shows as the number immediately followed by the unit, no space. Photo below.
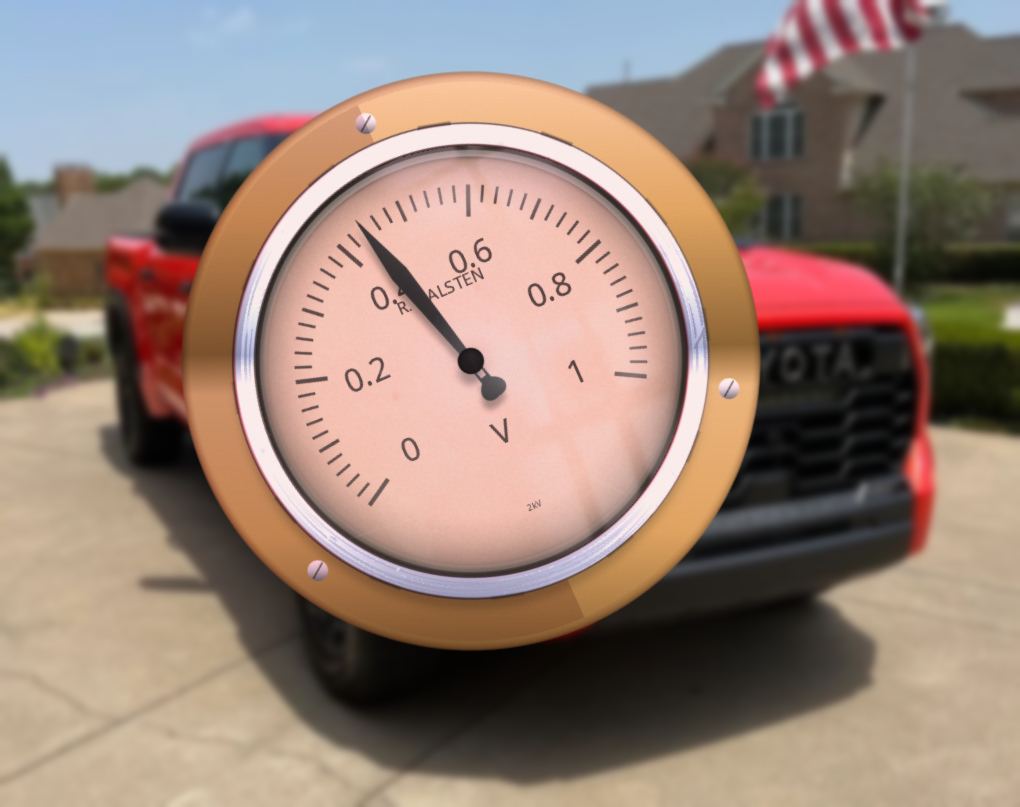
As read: 0.44V
